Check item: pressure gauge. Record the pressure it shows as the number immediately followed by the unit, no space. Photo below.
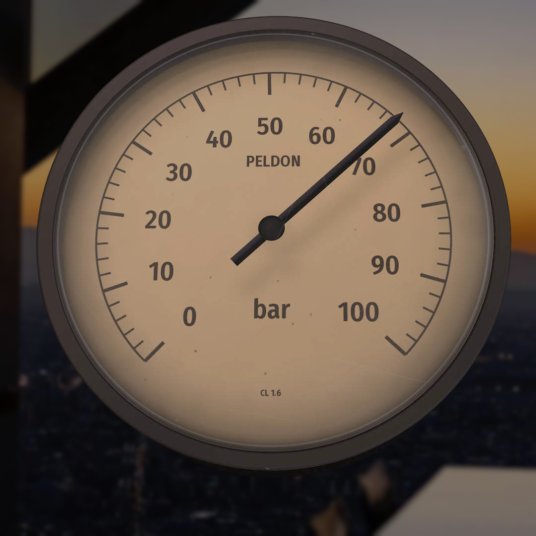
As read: 68bar
